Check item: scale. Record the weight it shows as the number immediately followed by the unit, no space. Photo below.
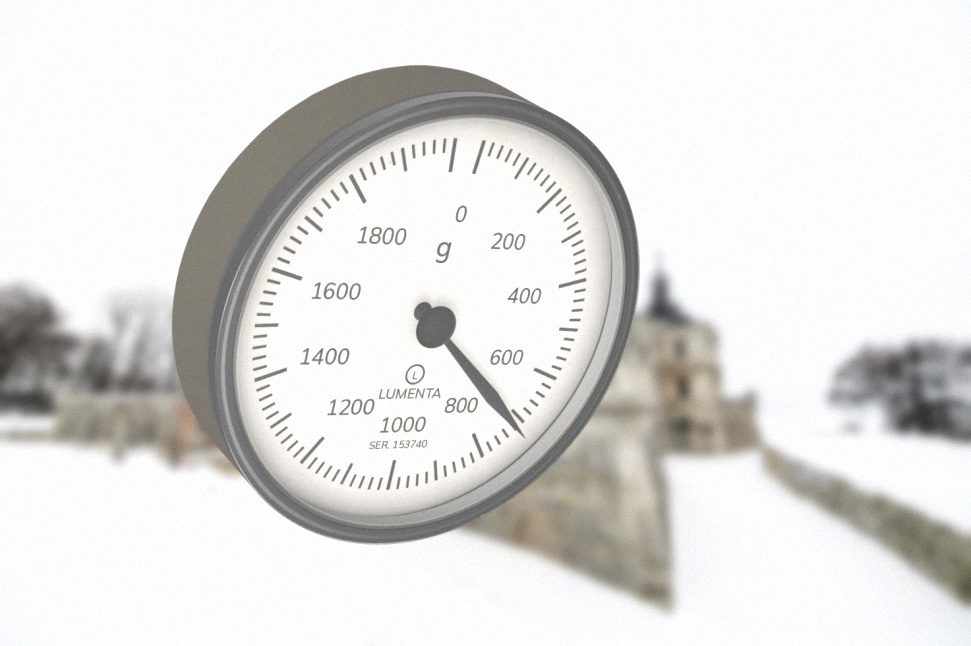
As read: 720g
